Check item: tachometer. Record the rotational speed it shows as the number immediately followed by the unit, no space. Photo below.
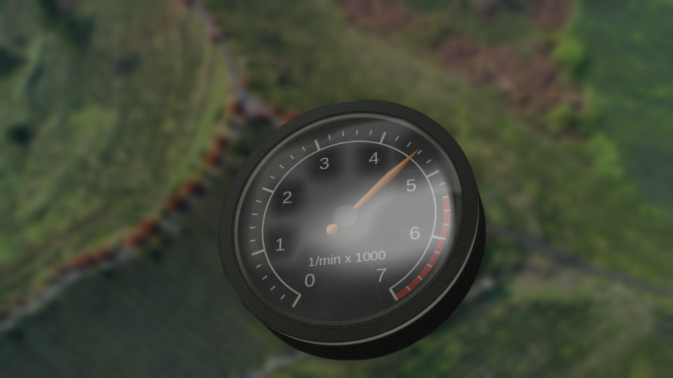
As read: 4600rpm
